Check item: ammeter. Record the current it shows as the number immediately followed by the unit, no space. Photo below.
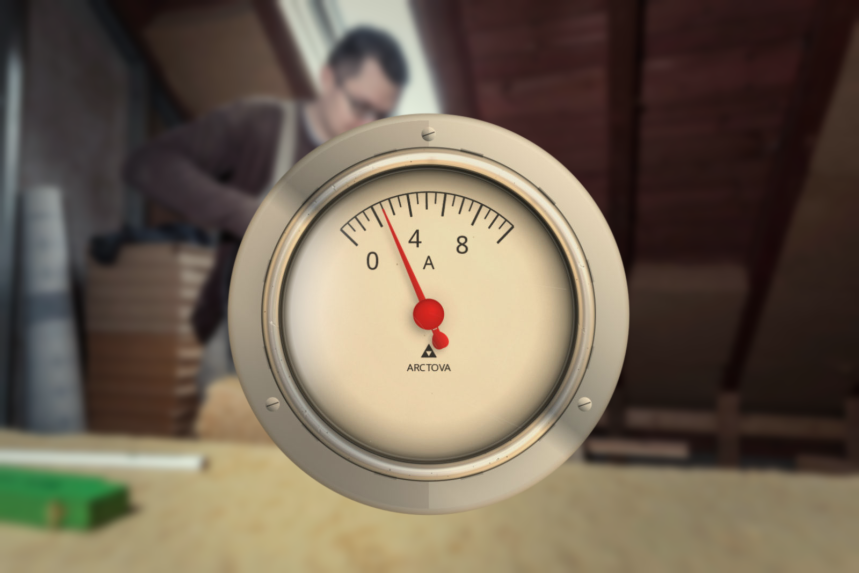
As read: 2.5A
